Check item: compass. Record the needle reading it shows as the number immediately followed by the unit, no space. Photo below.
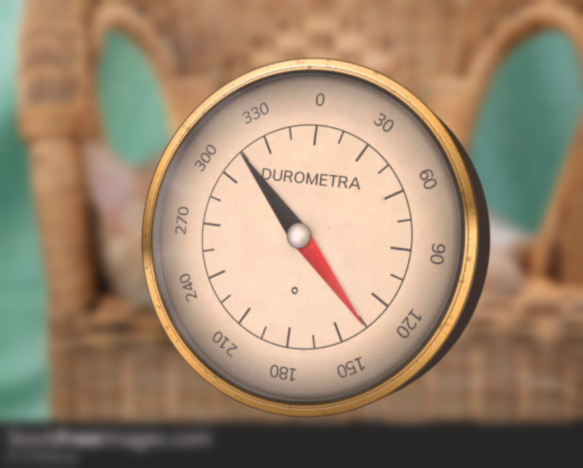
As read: 135°
